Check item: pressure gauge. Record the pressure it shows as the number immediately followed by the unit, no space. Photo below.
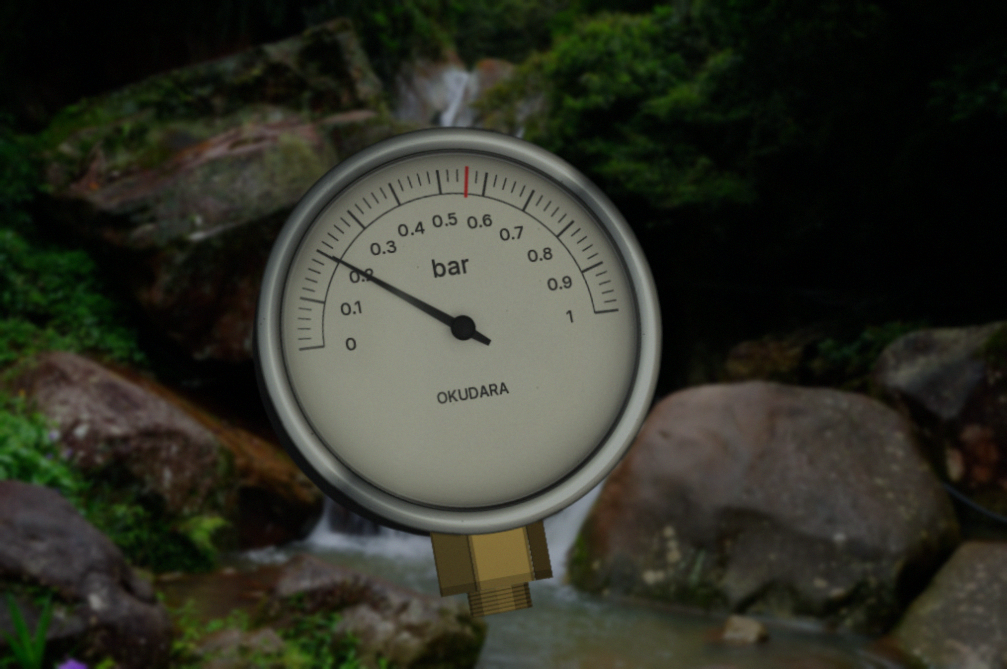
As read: 0.2bar
